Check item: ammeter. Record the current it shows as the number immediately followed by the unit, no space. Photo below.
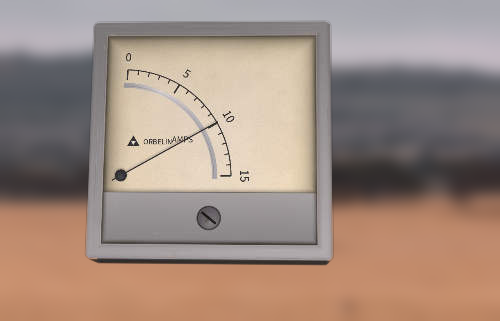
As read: 10A
